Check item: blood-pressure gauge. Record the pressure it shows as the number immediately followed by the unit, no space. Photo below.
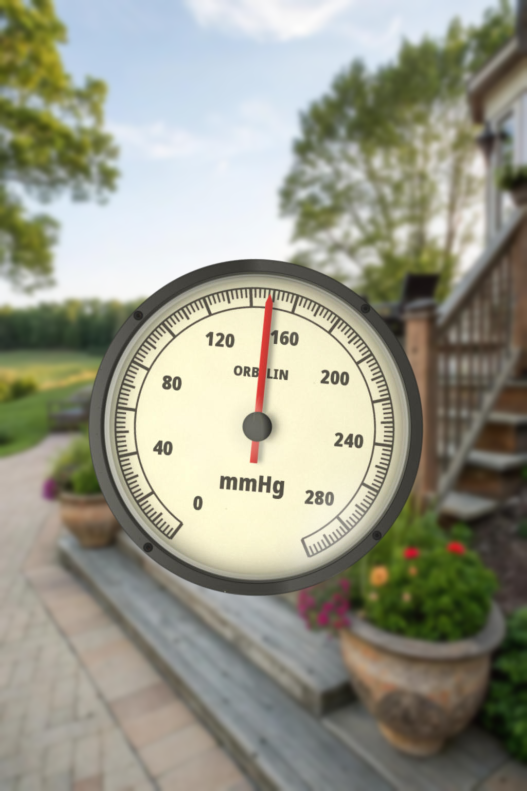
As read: 148mmHg
